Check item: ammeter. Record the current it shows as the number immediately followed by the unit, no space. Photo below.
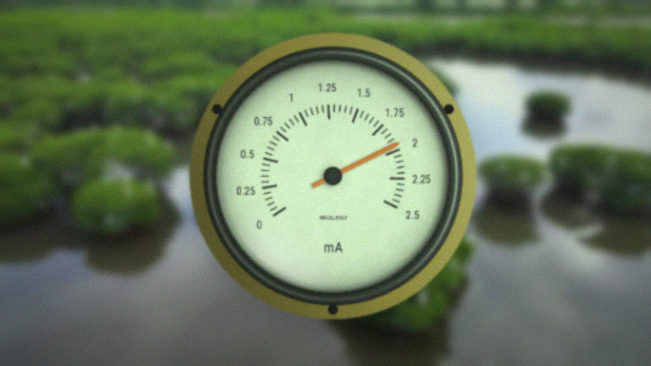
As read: 1.95mA
